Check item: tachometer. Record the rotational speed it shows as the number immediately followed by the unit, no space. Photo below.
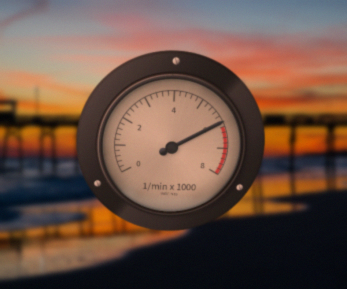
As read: 6000rpm
